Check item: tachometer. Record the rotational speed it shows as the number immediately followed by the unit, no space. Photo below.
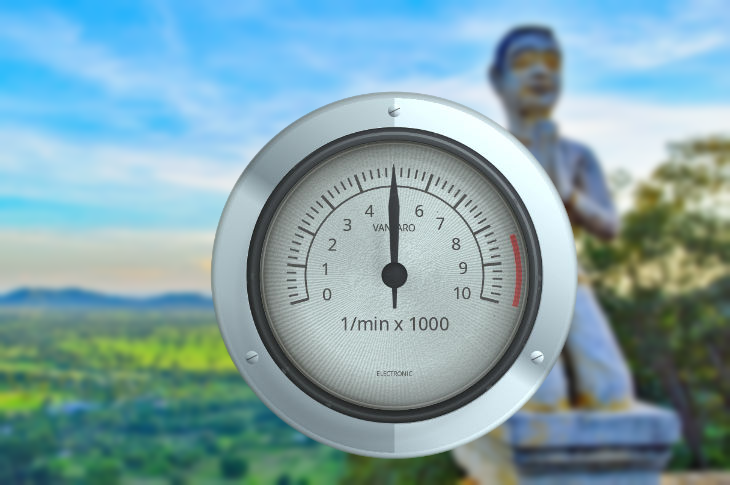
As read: 5000rpm
